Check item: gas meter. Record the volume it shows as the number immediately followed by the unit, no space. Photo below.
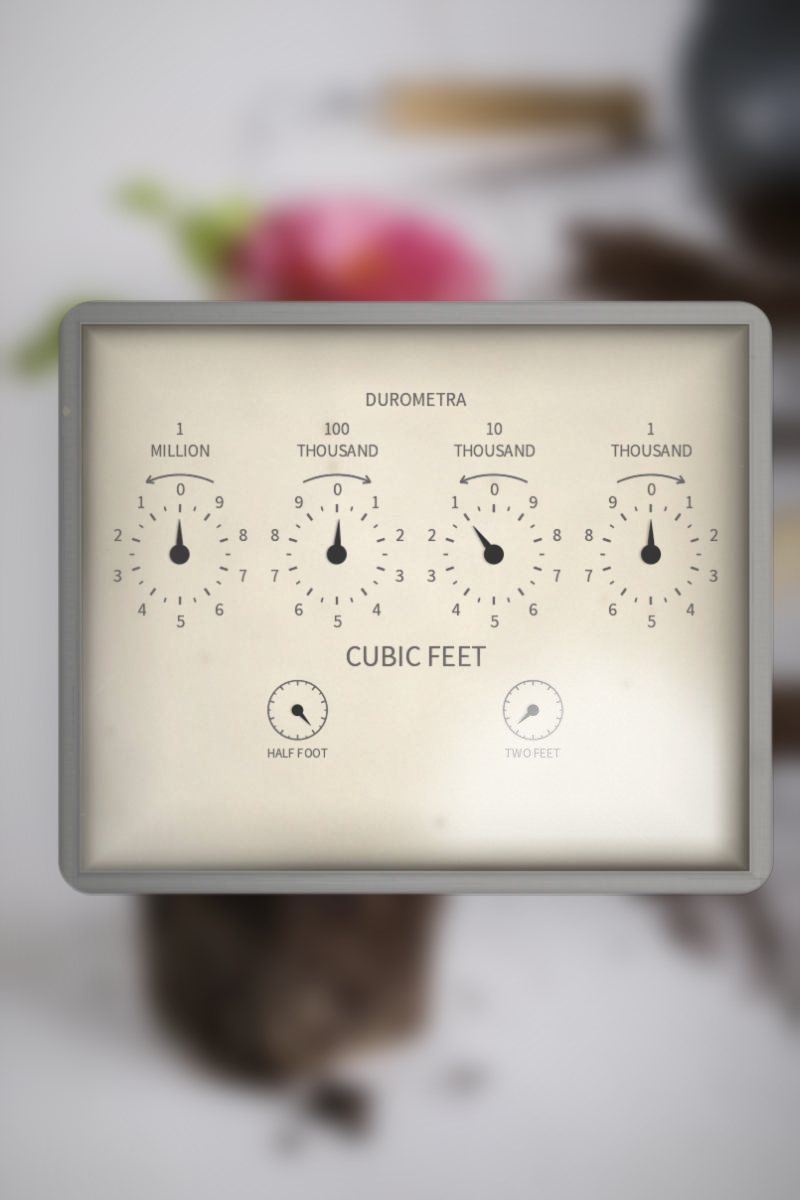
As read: 1000ft³
